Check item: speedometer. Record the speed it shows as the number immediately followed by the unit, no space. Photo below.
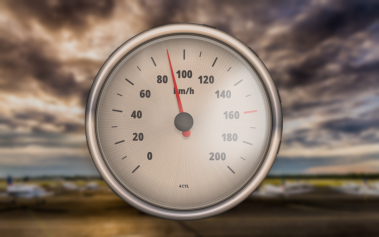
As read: 90km/h
